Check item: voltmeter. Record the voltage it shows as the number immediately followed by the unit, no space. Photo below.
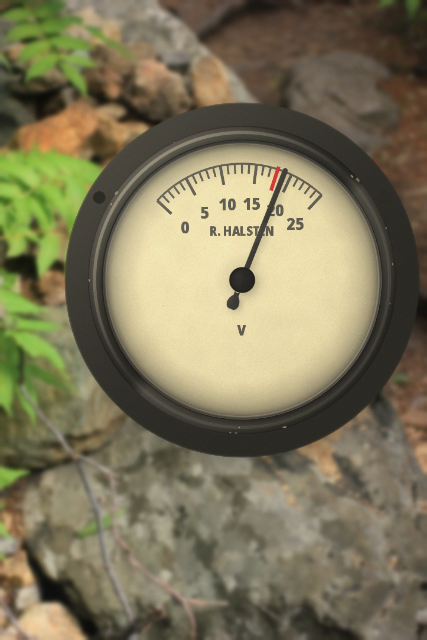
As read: 19V
